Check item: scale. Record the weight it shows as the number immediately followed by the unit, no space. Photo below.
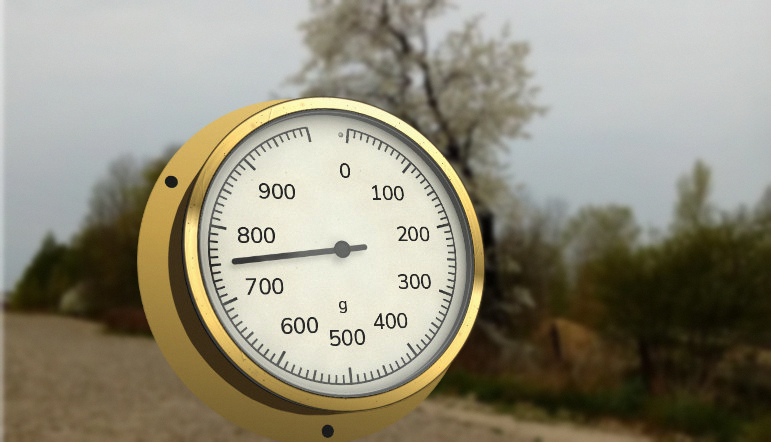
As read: 750g
